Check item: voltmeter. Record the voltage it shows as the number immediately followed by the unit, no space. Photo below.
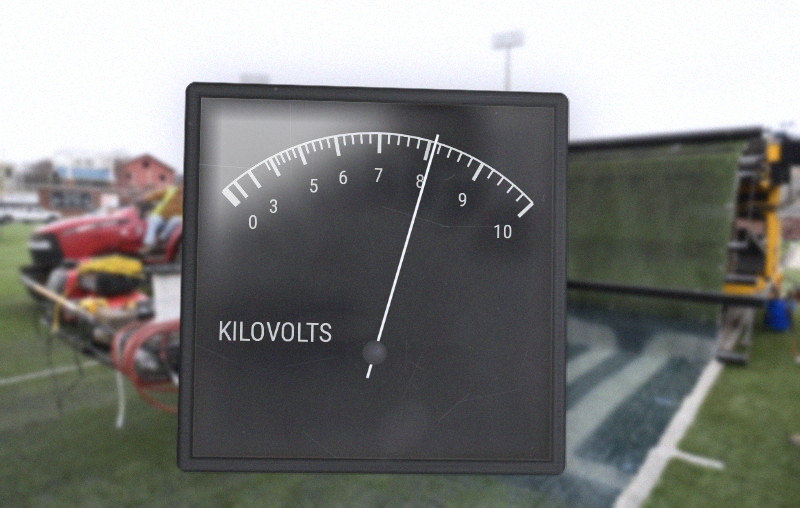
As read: 8.1kV
